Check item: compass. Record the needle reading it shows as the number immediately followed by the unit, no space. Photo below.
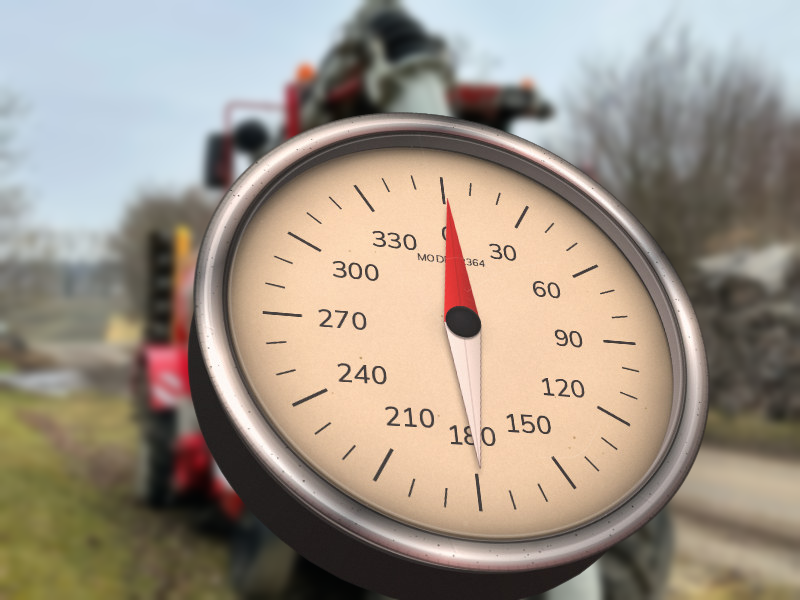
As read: 0°
